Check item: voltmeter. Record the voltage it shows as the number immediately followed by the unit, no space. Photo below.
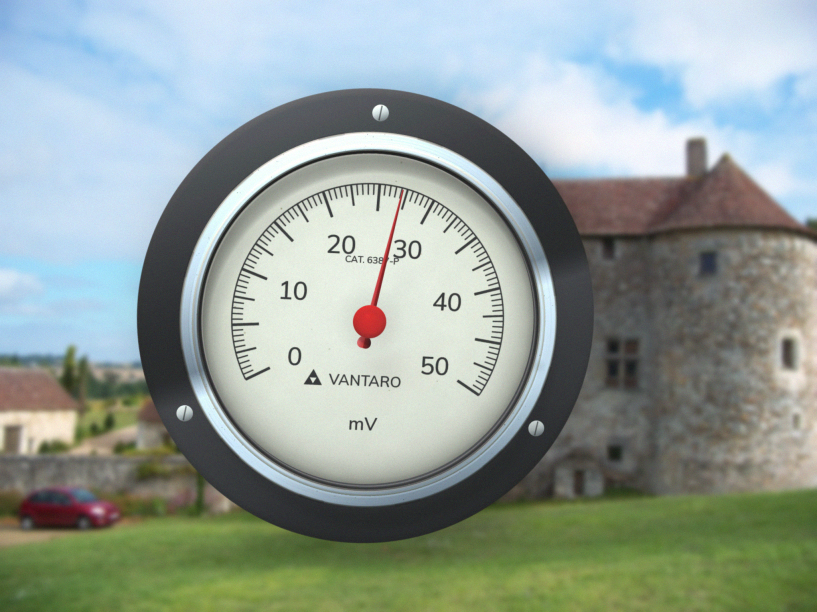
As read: 27mV
